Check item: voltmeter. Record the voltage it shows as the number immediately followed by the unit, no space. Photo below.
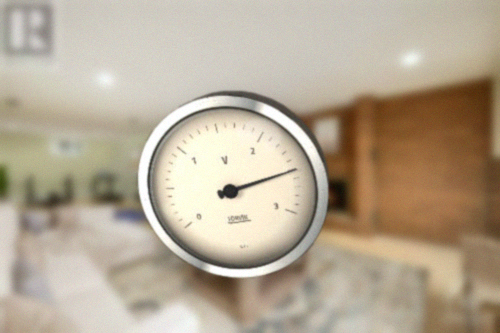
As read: 2.5V
